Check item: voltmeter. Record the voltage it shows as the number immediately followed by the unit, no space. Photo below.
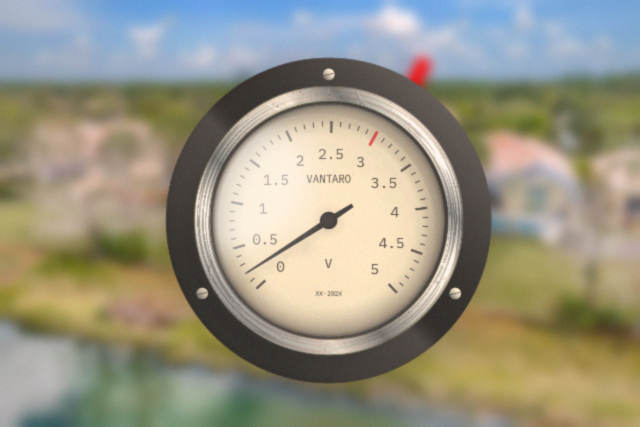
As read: 0.2V
